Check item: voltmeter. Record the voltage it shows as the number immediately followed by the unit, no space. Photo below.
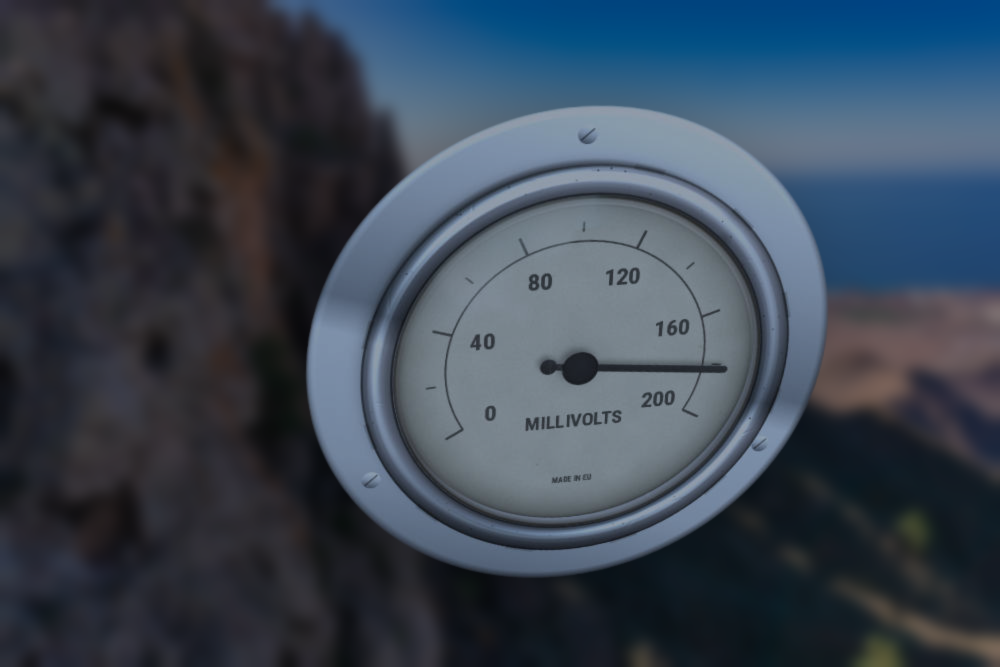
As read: 180mV
